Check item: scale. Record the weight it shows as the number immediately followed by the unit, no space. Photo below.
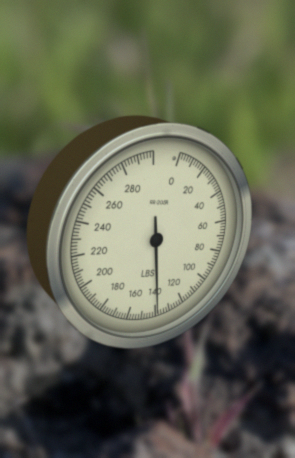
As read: 140lb
